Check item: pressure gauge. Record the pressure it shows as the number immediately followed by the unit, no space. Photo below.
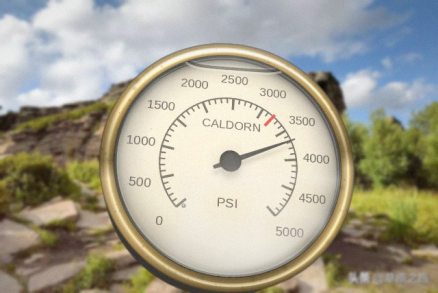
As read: 3700psi
